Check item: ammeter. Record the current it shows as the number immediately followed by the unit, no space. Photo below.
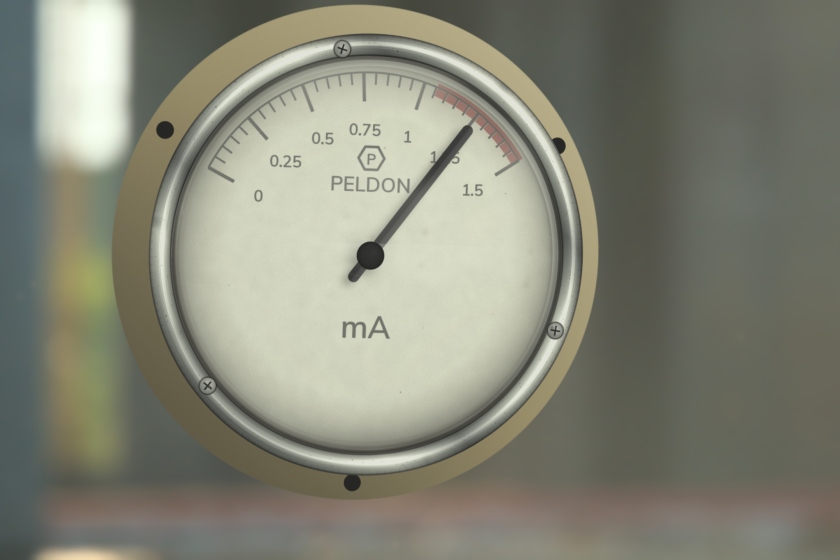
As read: 1.25mA
